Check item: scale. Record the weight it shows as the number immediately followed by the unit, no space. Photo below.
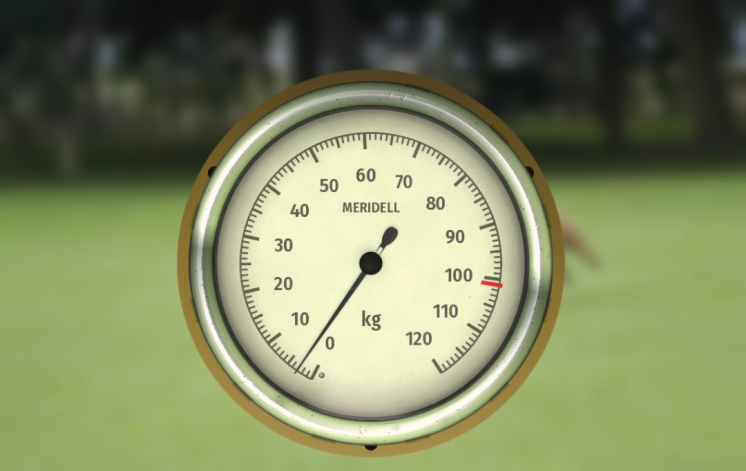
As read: 3kg
